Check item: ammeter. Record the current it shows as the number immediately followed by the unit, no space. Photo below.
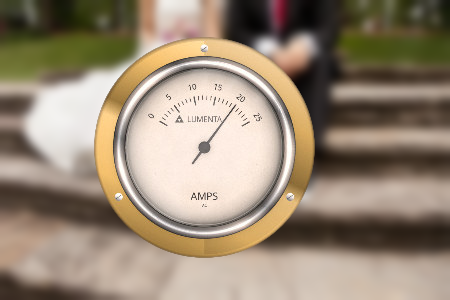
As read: 20A
